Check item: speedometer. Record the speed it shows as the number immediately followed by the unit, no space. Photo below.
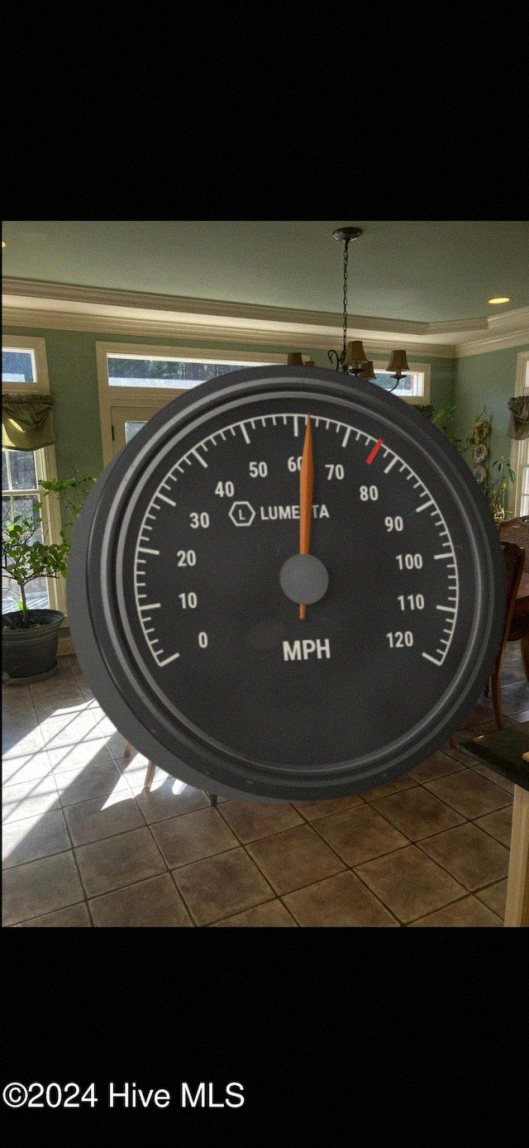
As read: 62mph
